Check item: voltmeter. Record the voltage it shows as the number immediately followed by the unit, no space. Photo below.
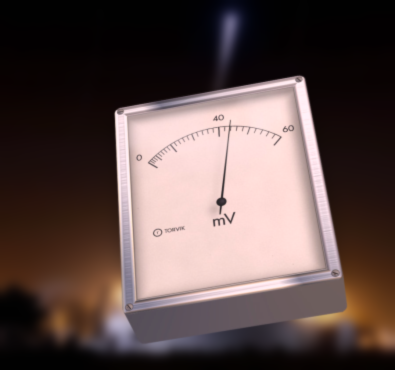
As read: 44mV
